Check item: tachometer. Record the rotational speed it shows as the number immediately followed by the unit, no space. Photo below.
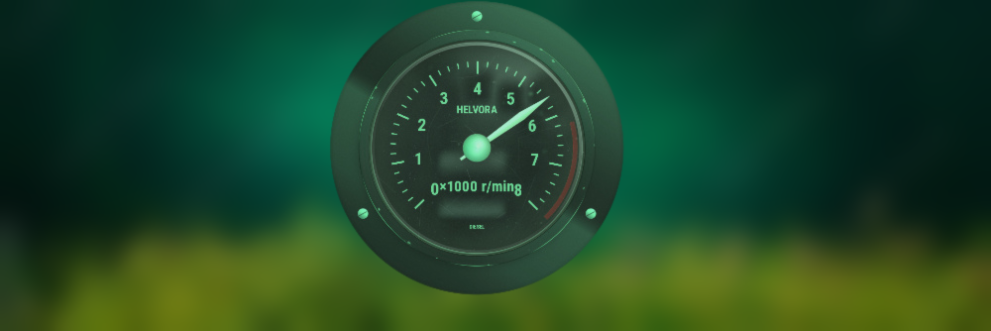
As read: 5600rpm
